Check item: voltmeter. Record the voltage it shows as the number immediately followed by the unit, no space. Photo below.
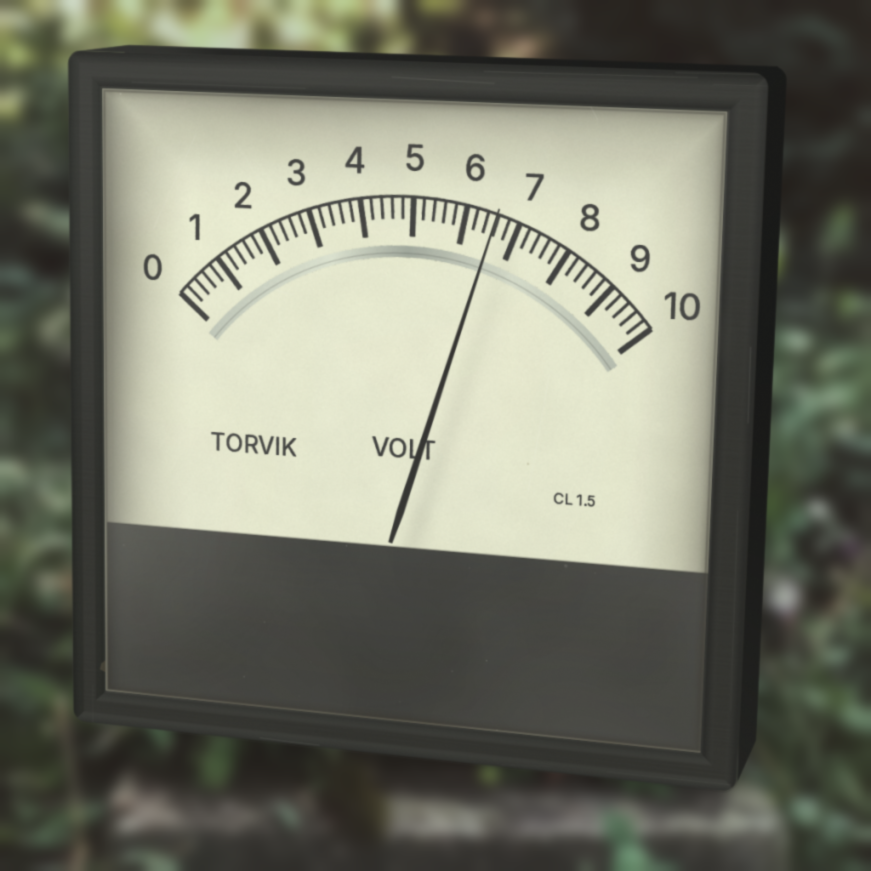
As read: 6.6V
